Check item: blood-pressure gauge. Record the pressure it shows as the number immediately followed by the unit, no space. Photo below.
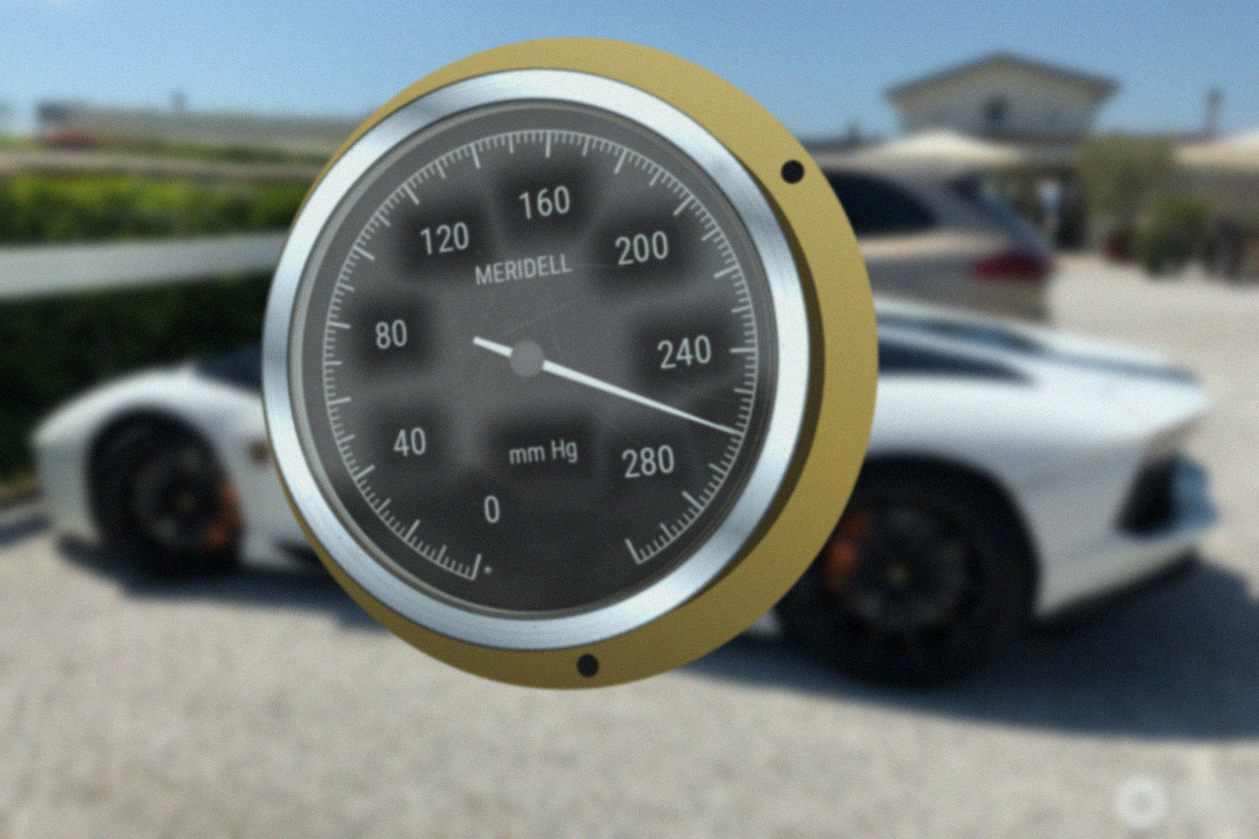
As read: 260mmHg
